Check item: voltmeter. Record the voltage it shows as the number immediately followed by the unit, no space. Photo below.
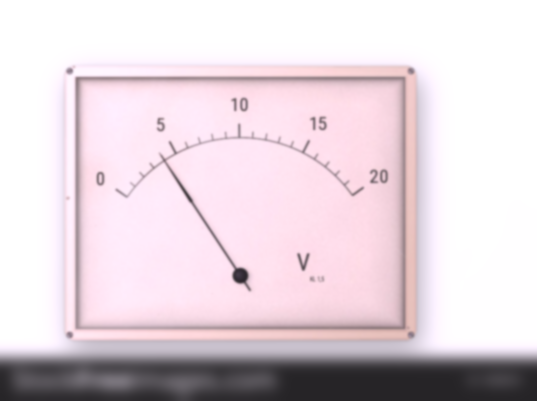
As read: 4V
